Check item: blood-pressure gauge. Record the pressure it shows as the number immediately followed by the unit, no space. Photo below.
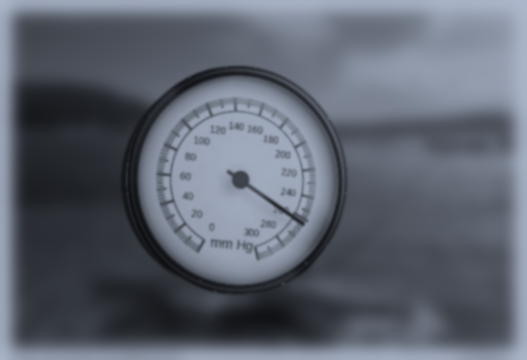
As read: 260mmHg
